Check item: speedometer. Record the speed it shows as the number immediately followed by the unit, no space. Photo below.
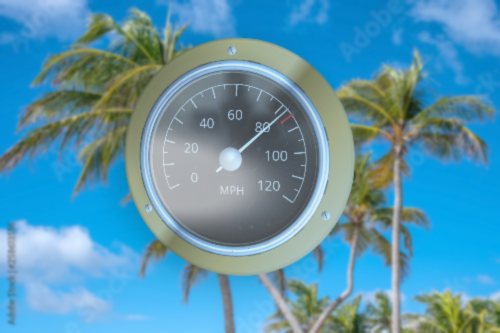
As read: 82.5mph
